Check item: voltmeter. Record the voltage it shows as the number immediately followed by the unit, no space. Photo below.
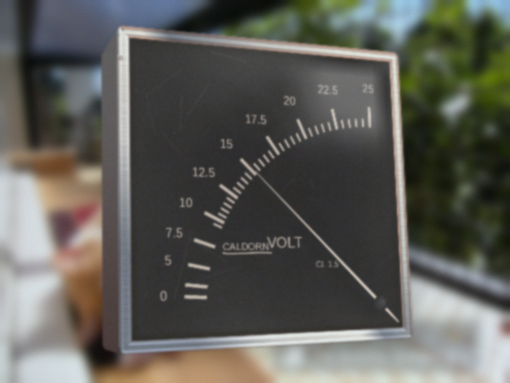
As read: 15V
